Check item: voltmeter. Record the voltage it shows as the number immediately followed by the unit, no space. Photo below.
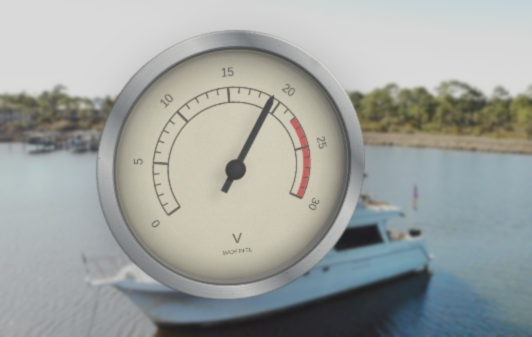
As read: 19V
